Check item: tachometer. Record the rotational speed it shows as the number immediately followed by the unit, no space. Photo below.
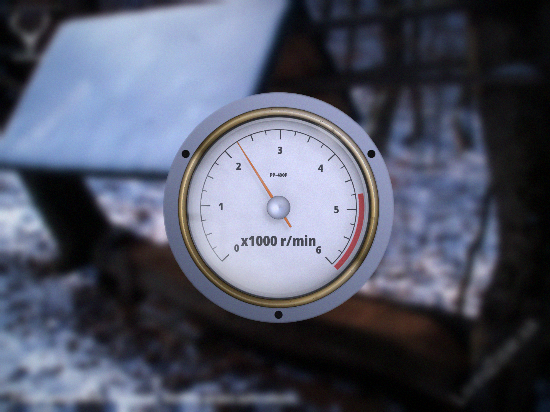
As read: 2250rpm
